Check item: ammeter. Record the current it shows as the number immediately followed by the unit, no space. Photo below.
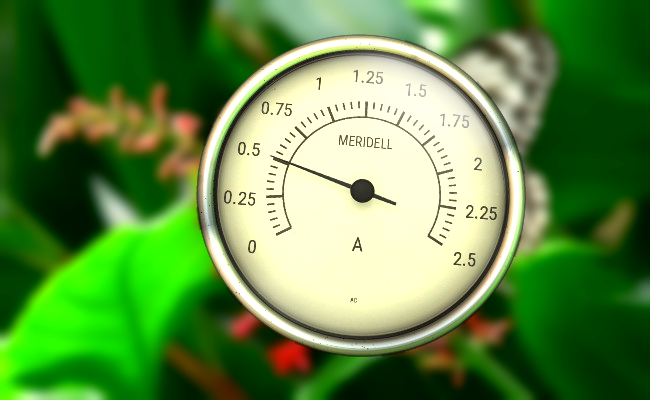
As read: 0.5A
